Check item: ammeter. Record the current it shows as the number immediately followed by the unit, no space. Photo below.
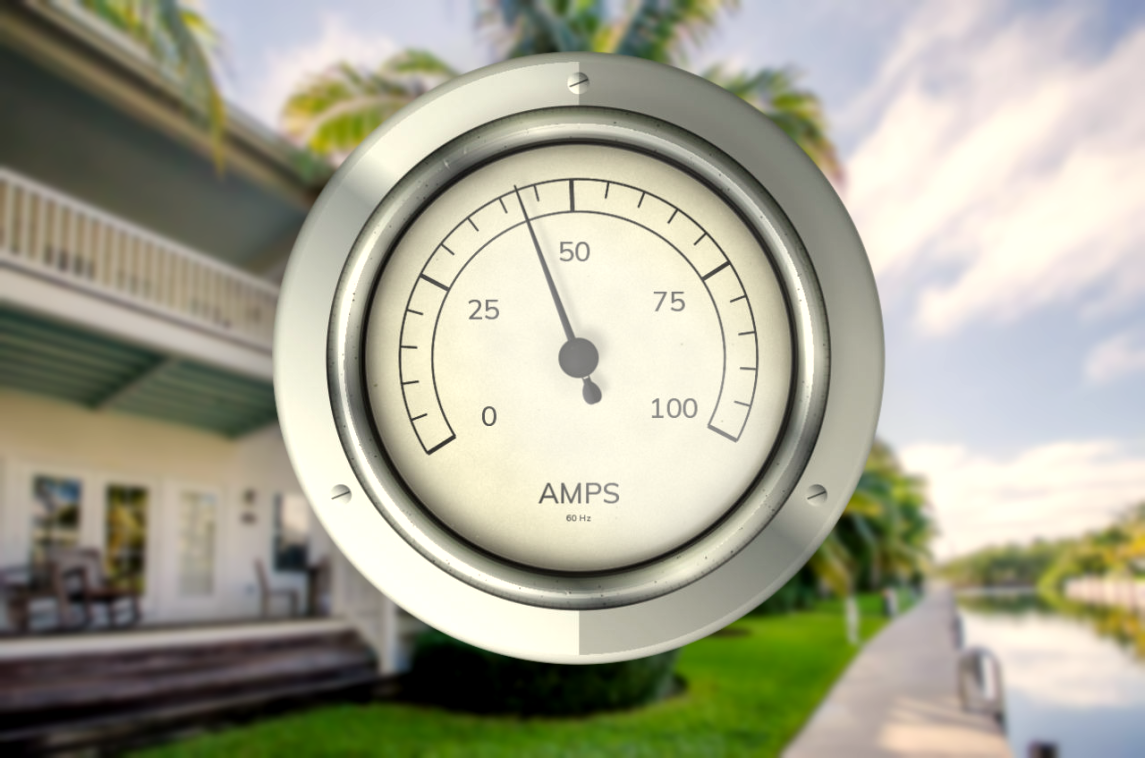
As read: 42.5A
